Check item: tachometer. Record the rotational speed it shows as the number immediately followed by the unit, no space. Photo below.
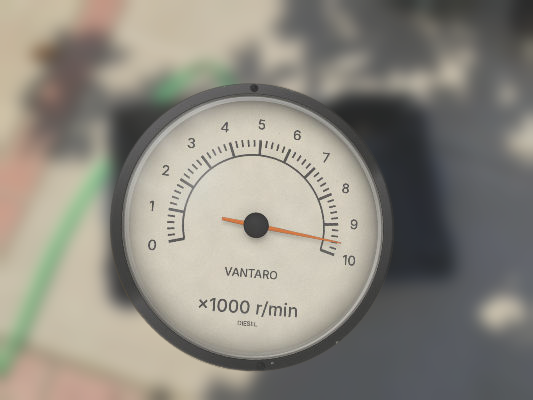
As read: 9600rpm
